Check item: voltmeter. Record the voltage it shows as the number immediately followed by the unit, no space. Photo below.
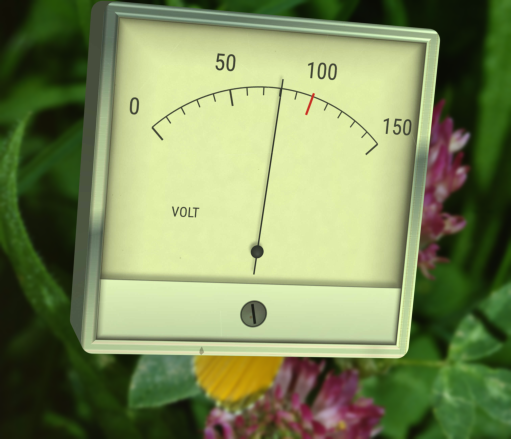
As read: 80V
